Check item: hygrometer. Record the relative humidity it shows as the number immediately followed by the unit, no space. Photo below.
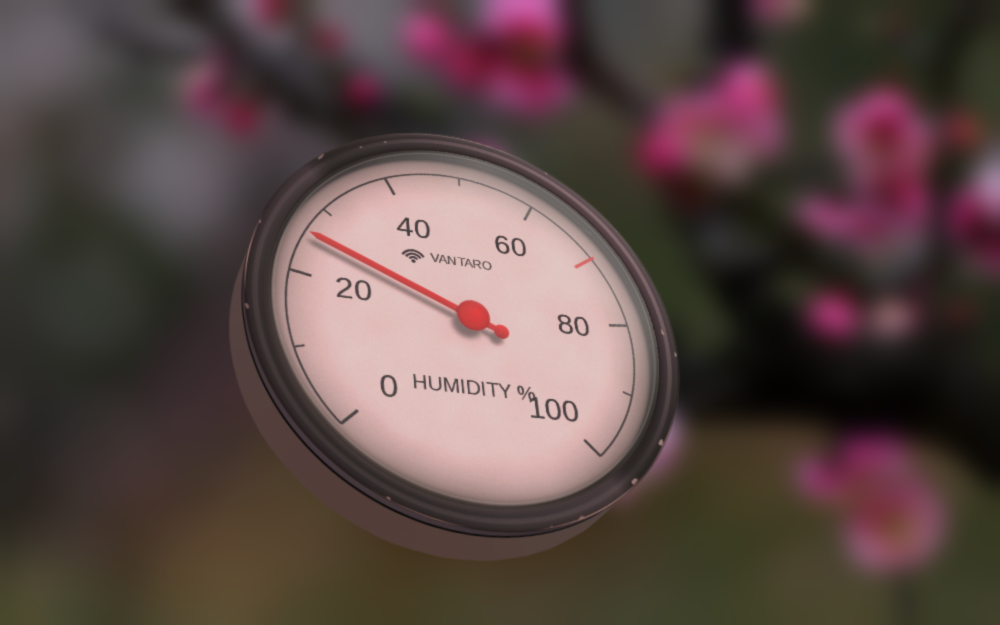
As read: 25%
